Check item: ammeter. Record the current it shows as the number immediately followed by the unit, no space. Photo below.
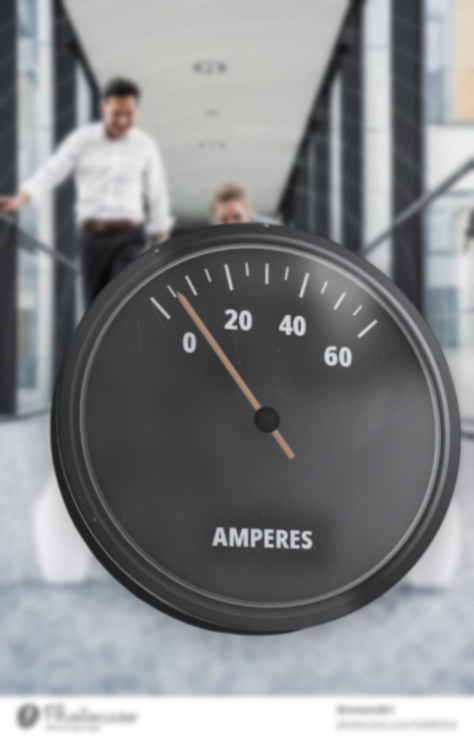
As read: 5A
